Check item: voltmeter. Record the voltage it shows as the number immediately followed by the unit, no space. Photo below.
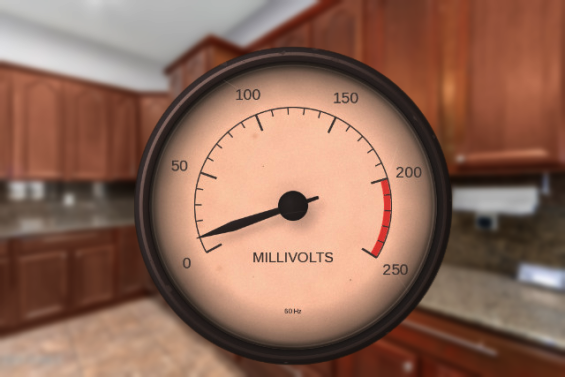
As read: 10mV
